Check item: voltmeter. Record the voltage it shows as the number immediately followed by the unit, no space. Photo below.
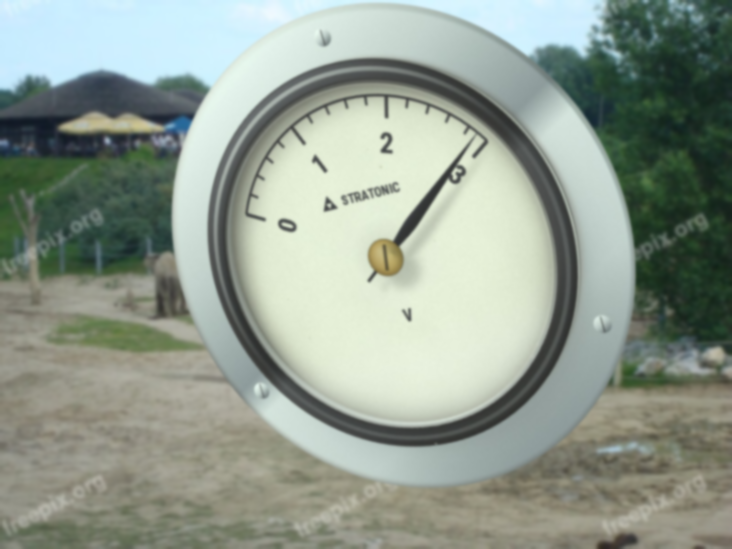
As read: 2.9V
